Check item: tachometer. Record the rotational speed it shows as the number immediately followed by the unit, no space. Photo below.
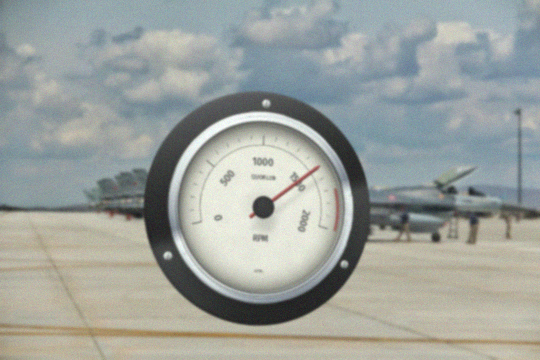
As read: 1500rpm
